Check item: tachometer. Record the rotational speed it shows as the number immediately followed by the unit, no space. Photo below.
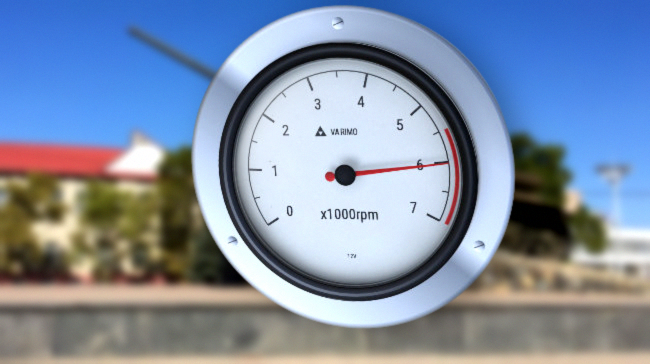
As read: 6000rpm
